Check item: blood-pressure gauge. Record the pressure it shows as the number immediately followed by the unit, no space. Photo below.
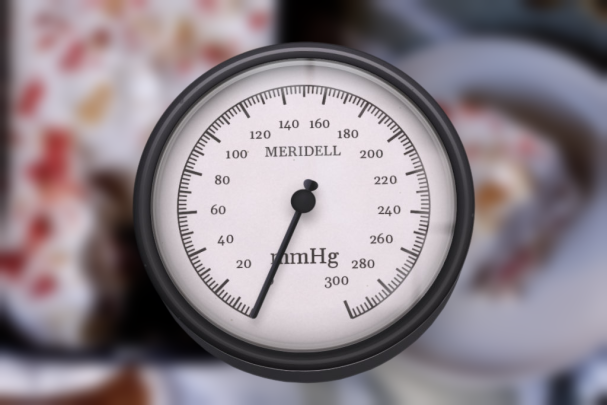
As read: 0mmHg
